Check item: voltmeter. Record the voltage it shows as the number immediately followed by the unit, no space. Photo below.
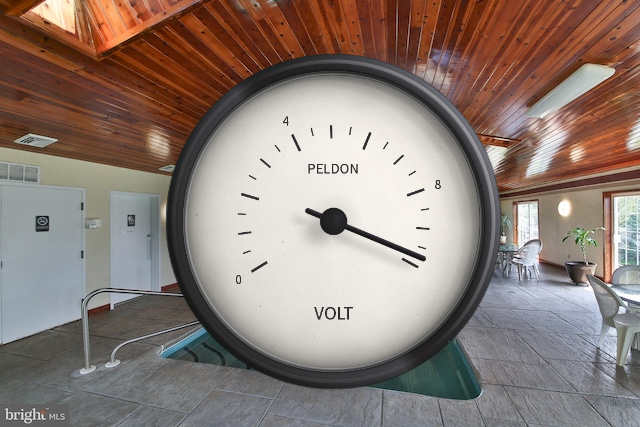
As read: 9.75V
